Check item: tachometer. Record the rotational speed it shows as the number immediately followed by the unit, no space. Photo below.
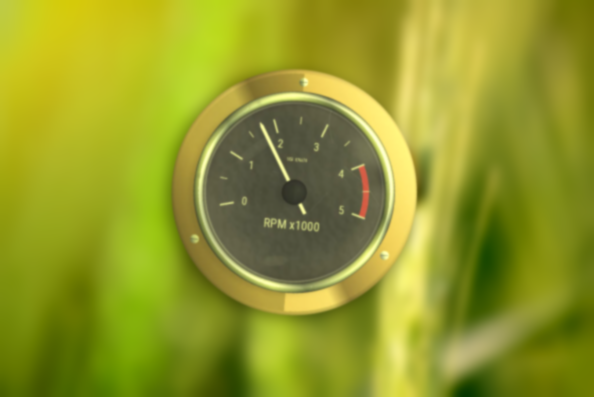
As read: 1750rpm
